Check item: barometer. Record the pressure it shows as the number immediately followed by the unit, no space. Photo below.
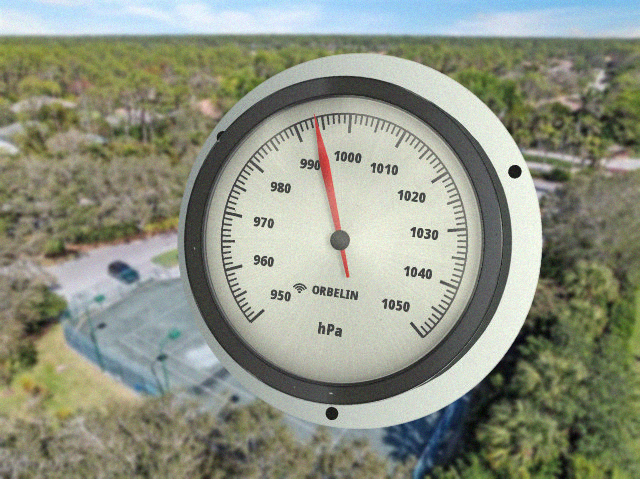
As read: 994hPa
